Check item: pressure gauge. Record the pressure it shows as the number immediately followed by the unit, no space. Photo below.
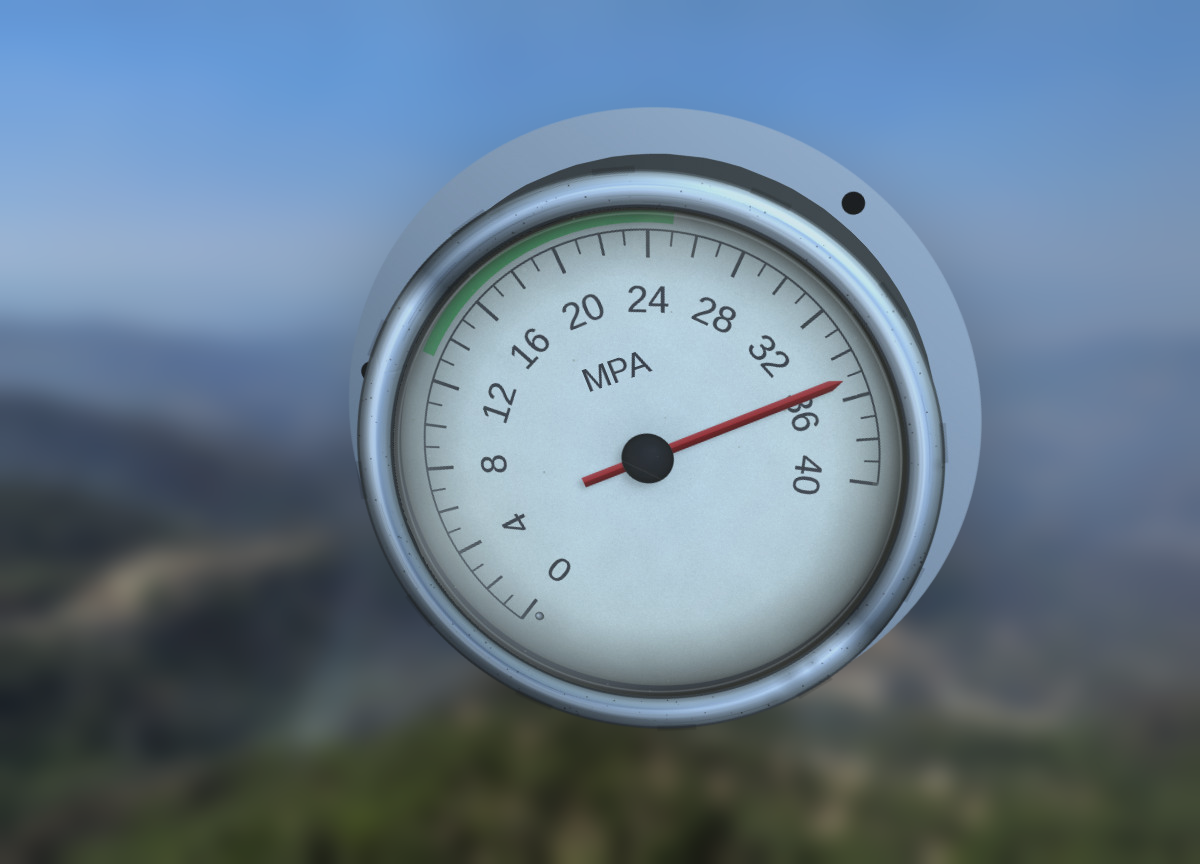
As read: 35MPa
